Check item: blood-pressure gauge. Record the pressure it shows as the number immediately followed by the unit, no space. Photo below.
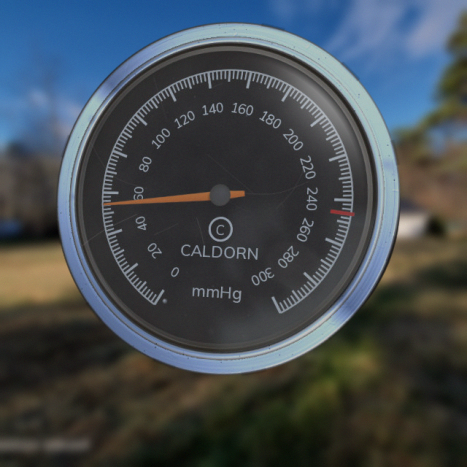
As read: 54mmHg
